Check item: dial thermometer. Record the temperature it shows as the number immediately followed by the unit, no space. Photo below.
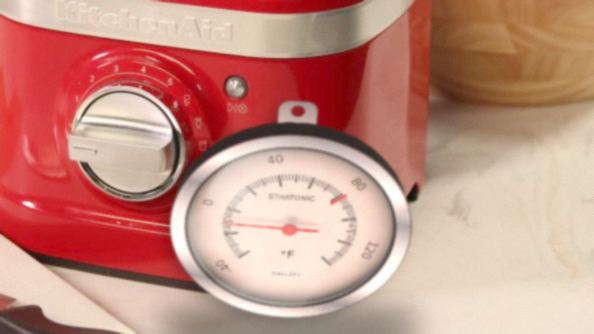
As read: -10°F
